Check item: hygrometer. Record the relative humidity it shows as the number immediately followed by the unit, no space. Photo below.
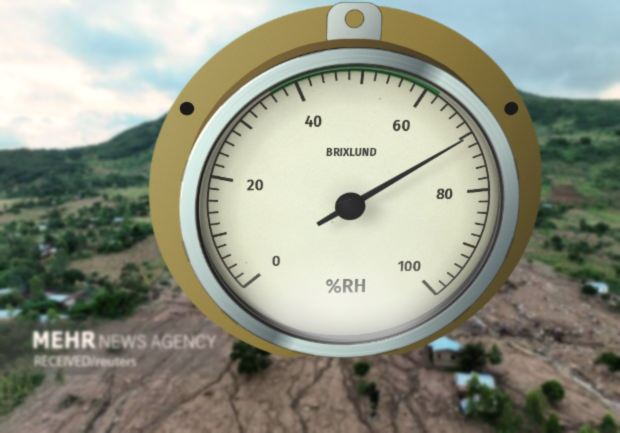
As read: 70%
